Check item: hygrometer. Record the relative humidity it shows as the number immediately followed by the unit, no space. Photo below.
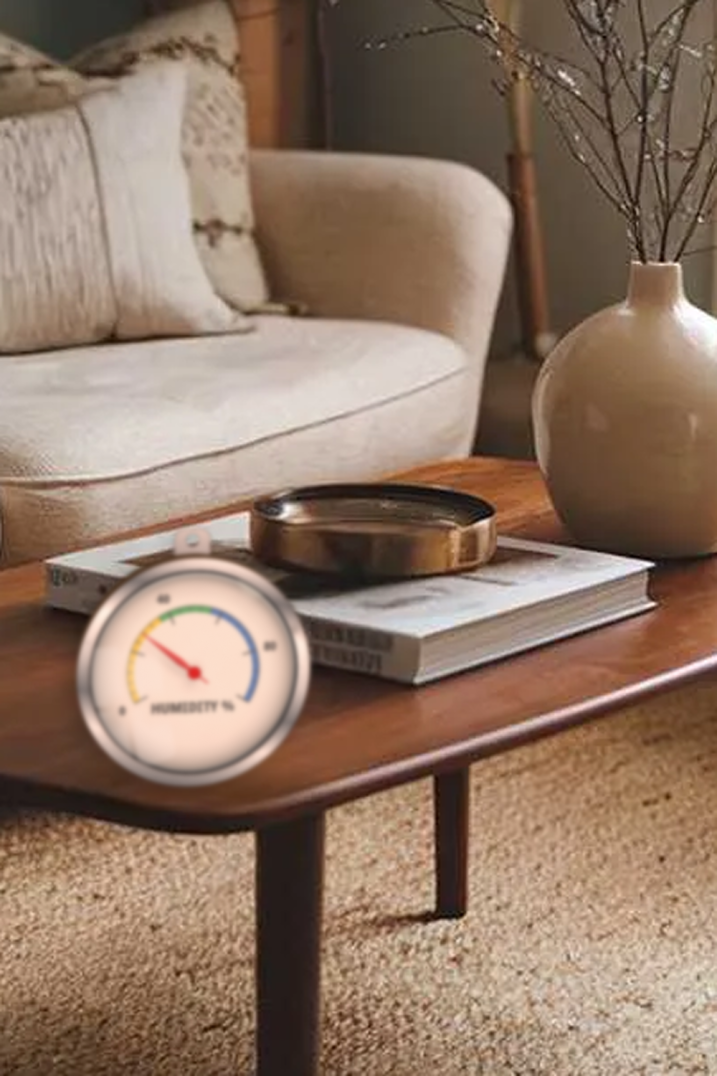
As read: 28%
